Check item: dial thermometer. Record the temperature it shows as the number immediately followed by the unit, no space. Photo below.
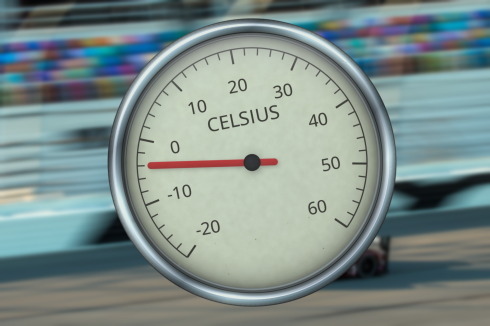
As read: -4°C
